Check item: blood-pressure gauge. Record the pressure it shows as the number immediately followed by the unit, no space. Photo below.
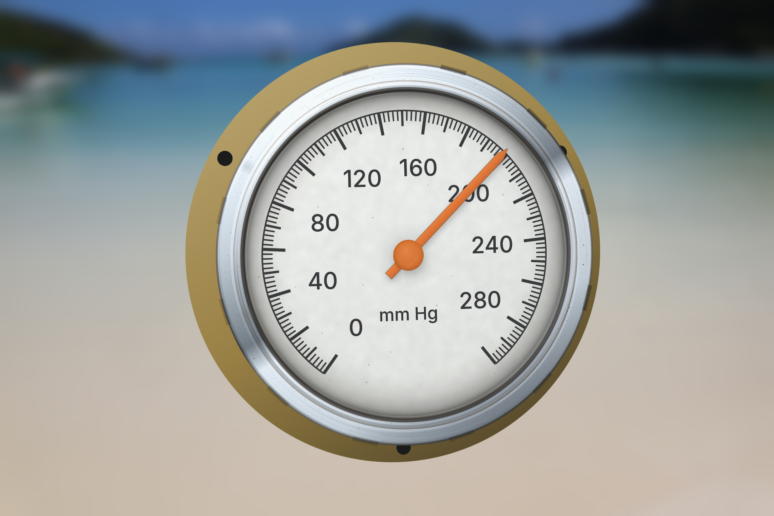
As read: 198mmHg
